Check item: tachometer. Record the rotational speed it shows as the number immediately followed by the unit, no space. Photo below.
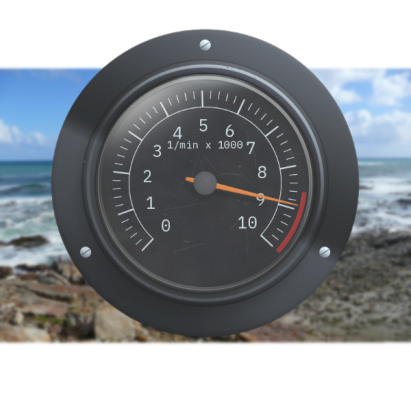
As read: 8900rpm
